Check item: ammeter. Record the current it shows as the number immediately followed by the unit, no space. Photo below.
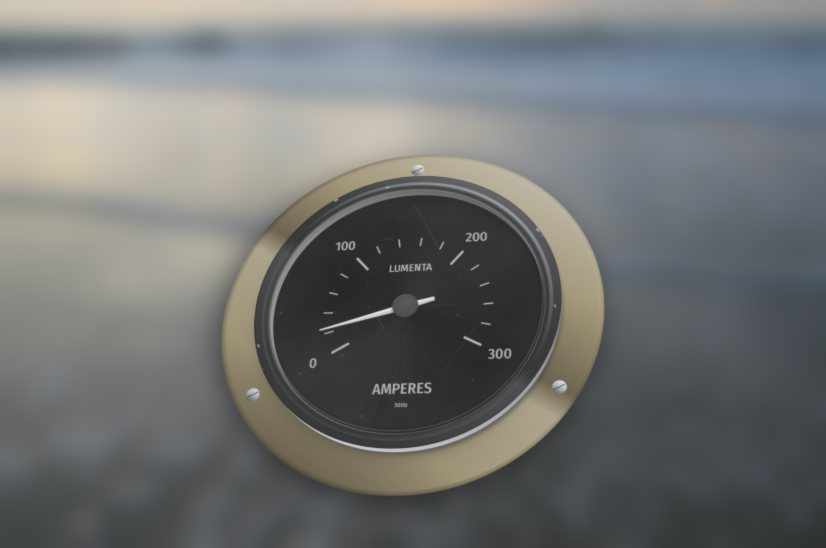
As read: 20A
